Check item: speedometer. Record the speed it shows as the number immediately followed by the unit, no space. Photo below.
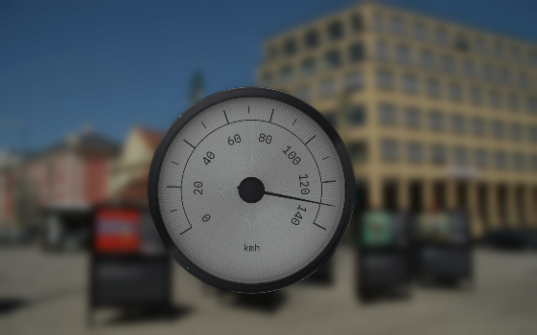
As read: 130km/h
